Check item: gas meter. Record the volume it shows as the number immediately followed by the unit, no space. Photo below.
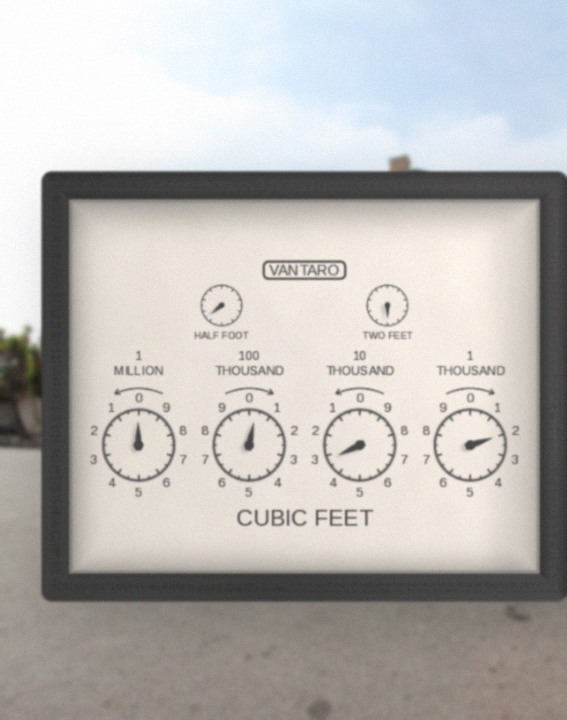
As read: 3200ft³
